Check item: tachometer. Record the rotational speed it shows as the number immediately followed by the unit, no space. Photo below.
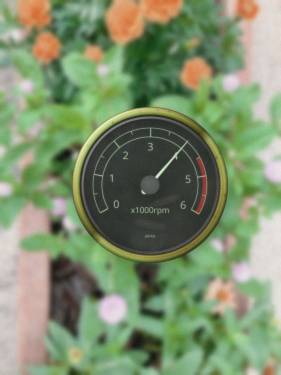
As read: 4000rpm
